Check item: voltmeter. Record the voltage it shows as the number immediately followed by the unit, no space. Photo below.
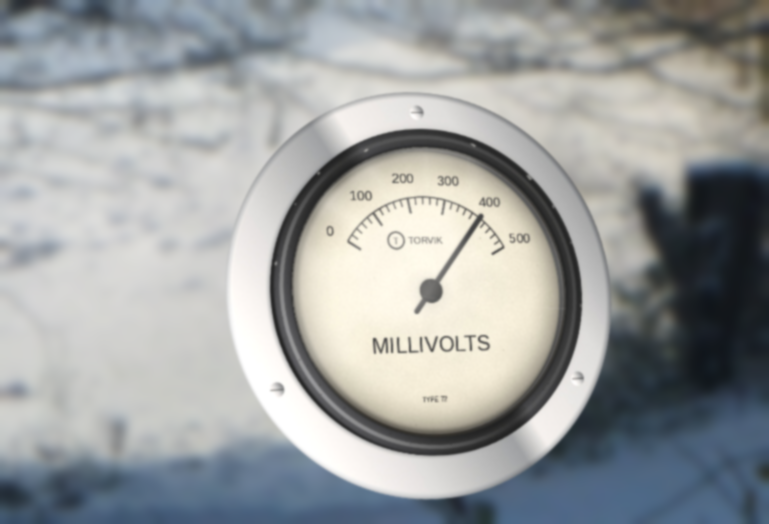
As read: 400mV
